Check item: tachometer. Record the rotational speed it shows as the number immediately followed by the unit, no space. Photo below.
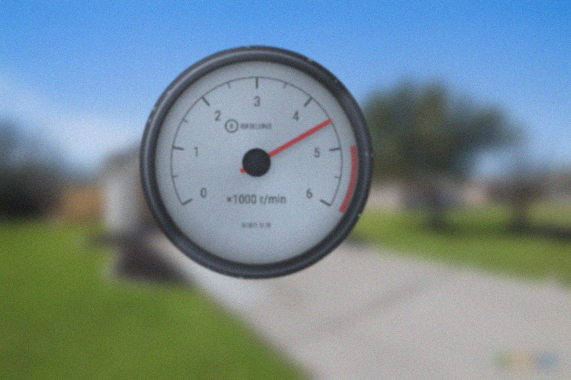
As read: 4500rpm
